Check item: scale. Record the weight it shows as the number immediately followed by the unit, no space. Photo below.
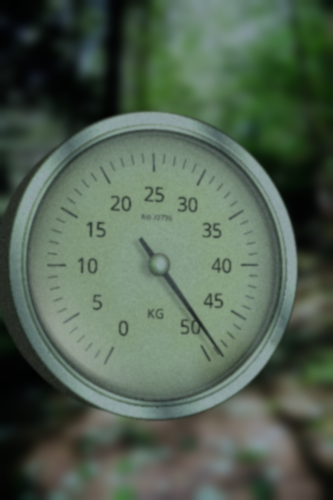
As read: 49kg
